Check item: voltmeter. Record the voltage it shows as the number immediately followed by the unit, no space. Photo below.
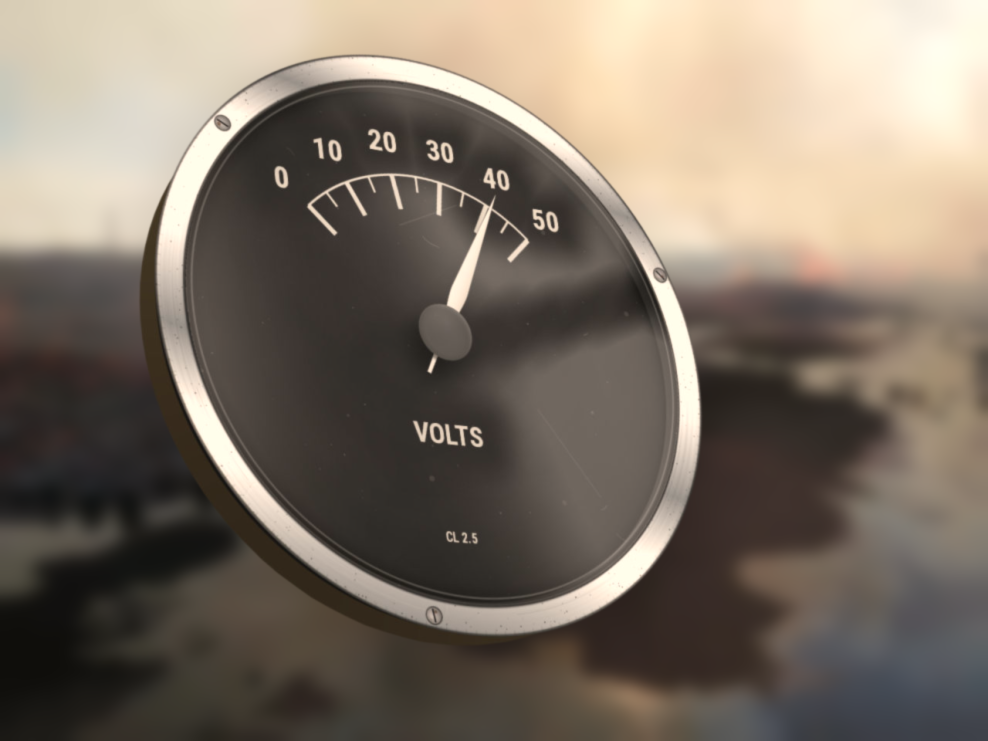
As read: 40V
